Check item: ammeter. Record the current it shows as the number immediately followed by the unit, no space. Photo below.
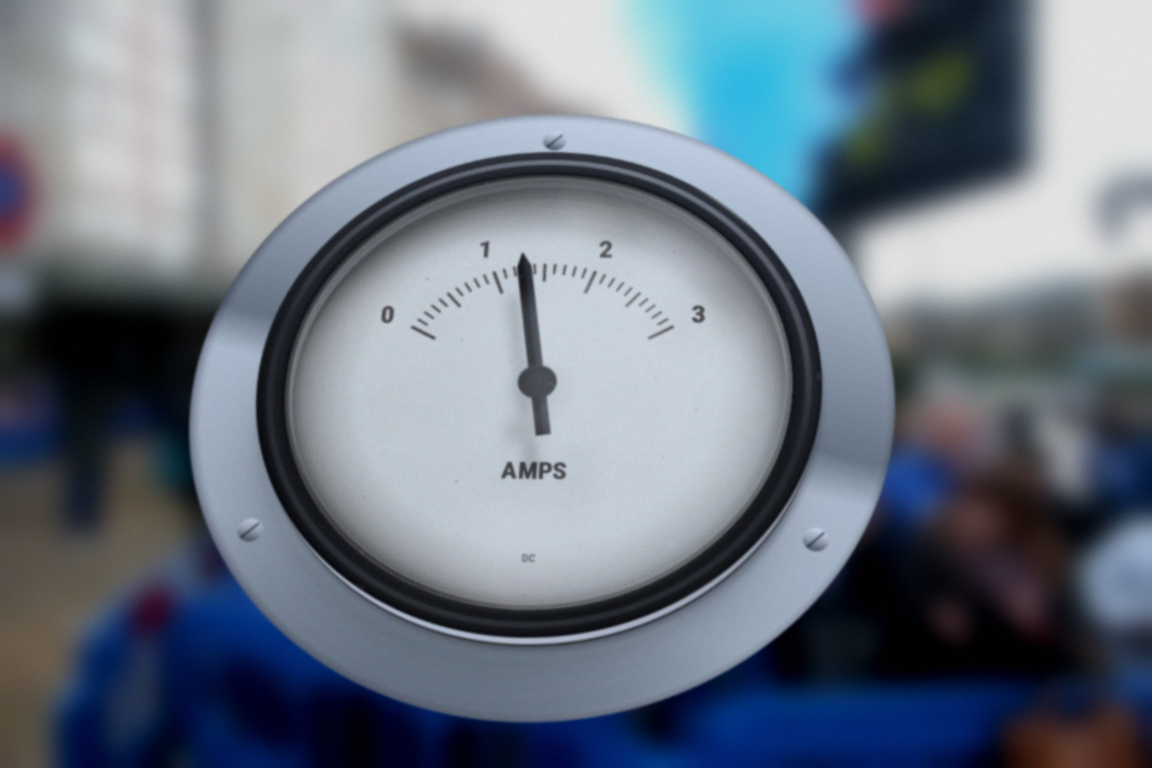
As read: 1.3A
